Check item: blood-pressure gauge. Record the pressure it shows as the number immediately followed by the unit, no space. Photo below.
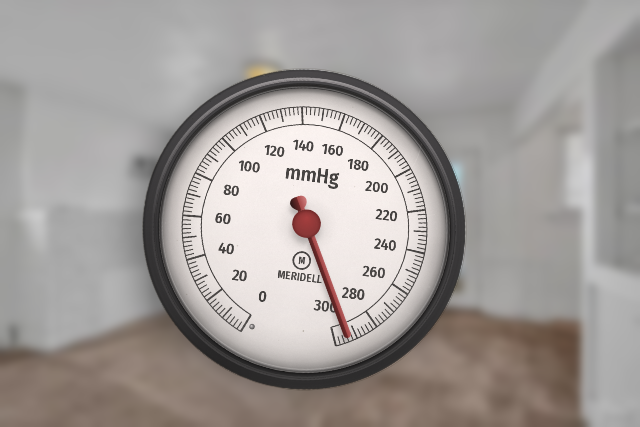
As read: 294mmHg
